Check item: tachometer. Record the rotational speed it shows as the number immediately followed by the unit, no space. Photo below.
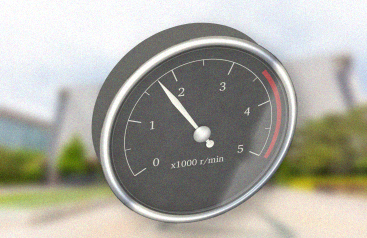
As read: 1750rpm
